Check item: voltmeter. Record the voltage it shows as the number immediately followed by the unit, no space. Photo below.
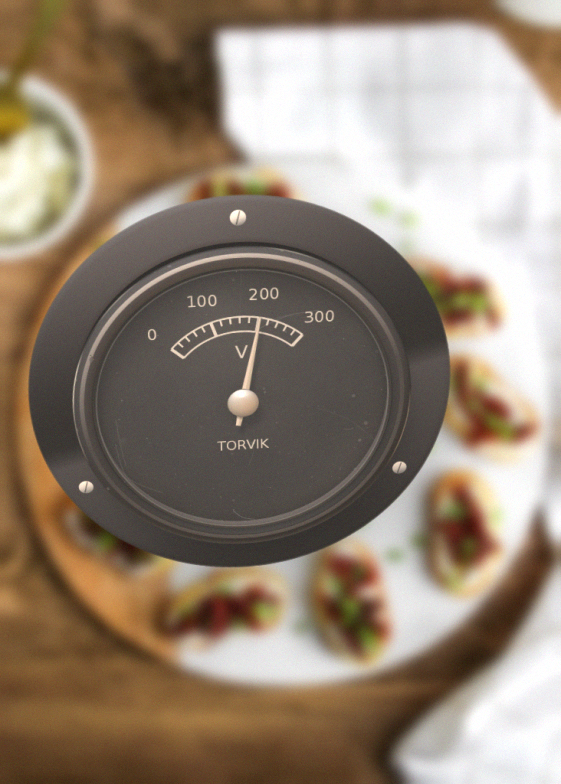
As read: 200V
